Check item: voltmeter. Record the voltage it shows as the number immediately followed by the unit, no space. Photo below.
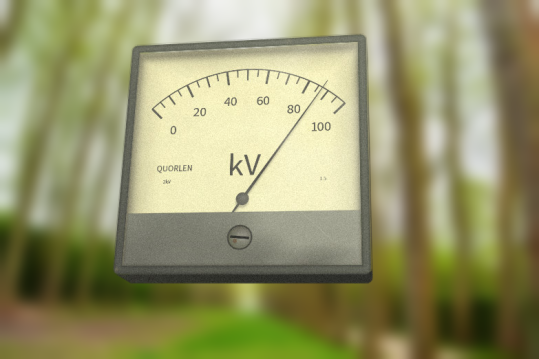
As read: 87.5kV
